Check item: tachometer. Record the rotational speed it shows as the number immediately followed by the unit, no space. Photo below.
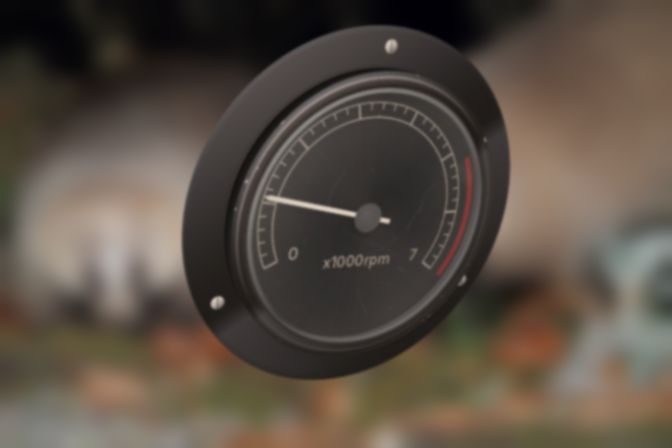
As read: 1100rpm
